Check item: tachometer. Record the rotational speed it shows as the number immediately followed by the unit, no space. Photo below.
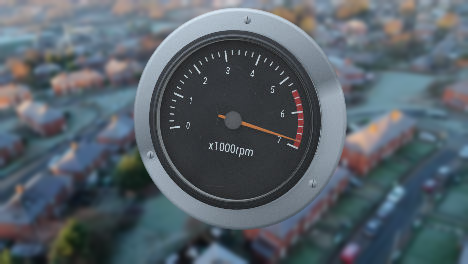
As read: 6800rpm
